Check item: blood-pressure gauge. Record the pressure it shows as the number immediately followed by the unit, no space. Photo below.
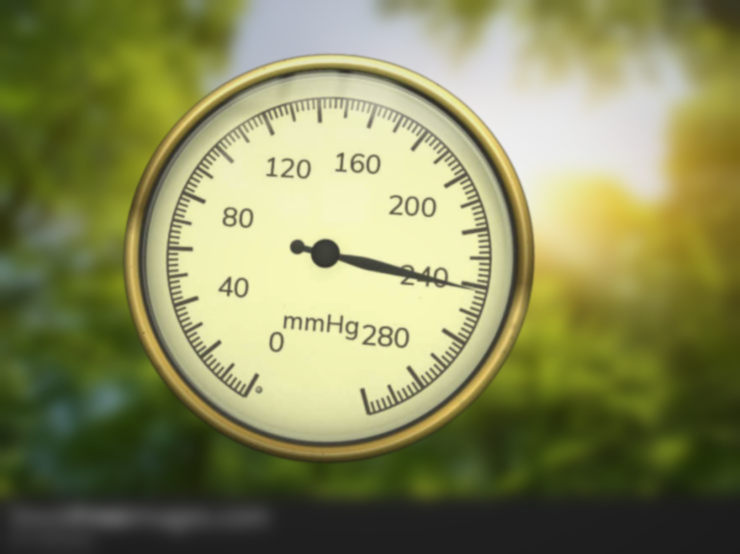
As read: 242mmHg
